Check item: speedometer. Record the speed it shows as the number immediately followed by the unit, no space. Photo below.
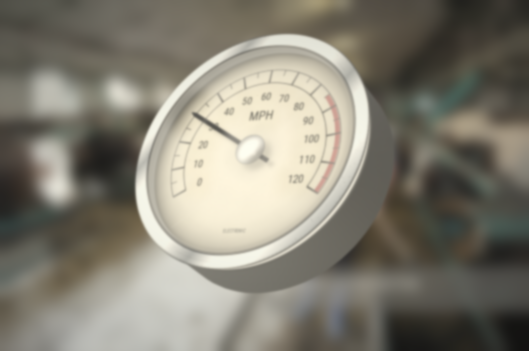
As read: 30mph
